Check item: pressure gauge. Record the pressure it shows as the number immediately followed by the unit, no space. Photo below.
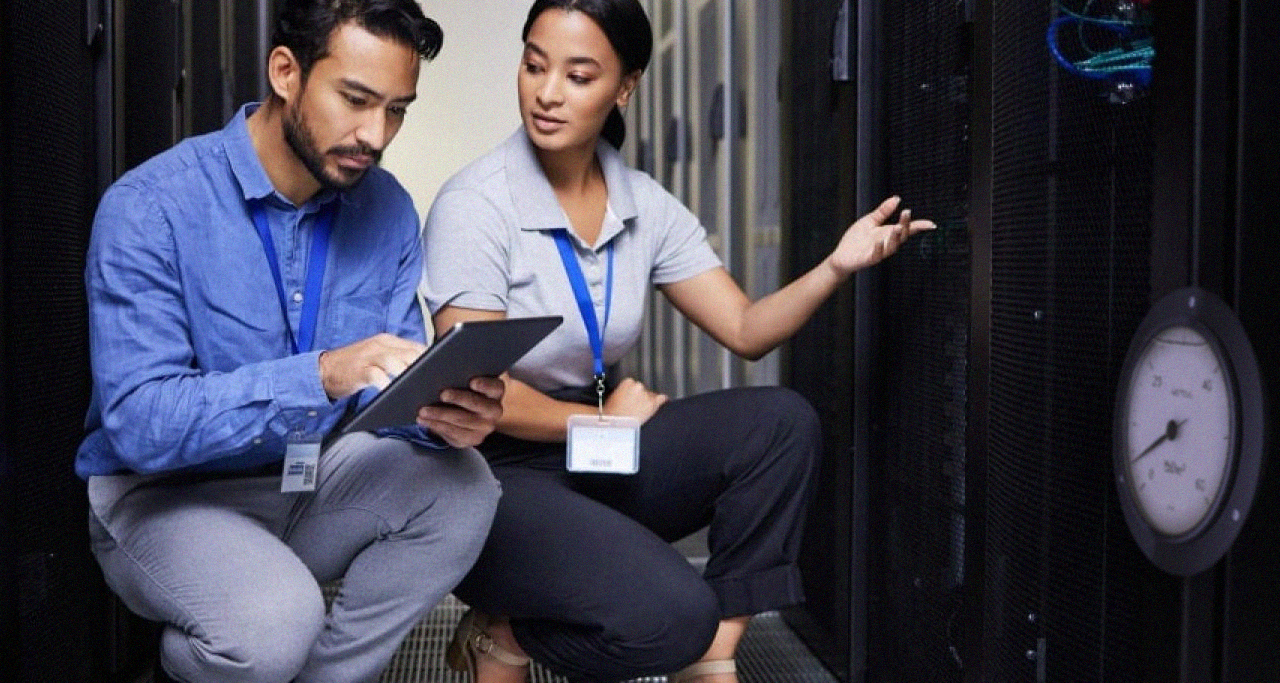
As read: 4psi
